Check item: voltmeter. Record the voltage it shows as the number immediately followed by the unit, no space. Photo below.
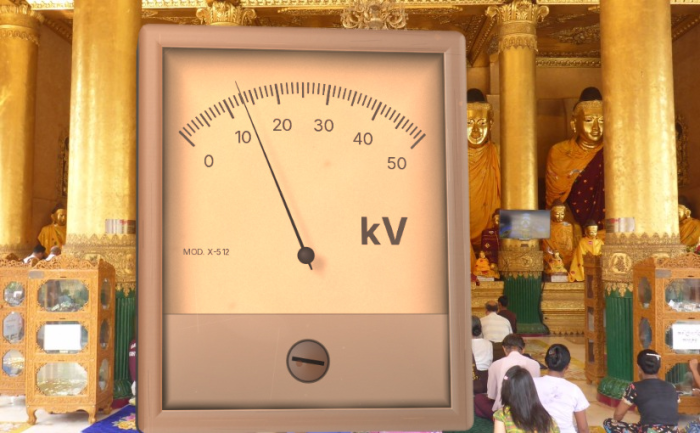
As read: 13kV
